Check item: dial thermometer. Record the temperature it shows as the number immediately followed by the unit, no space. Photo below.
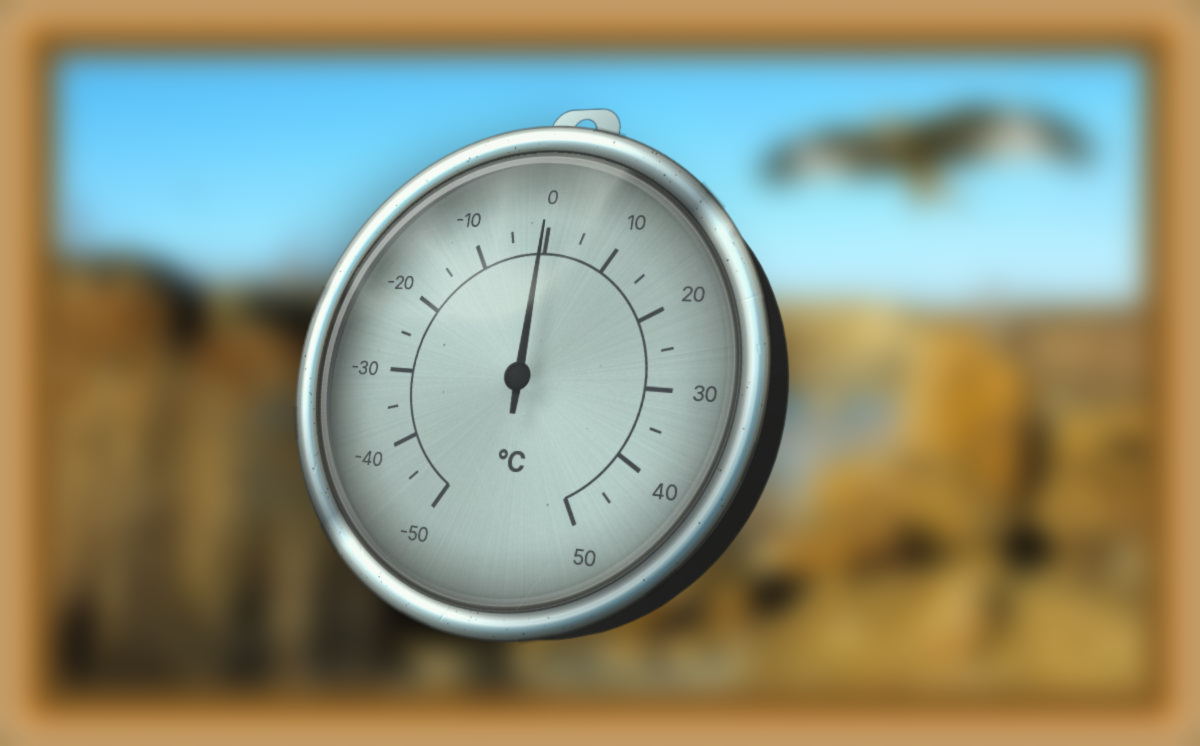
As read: 0°C
